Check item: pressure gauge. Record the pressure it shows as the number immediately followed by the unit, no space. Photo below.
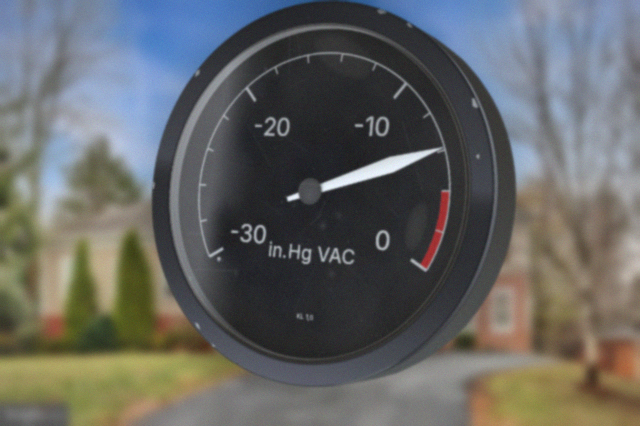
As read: -6inHg
